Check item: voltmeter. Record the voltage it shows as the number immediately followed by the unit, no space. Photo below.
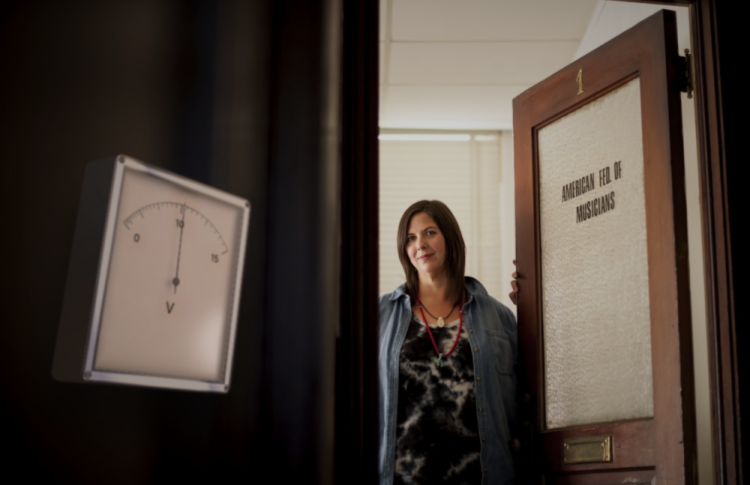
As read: 10V
